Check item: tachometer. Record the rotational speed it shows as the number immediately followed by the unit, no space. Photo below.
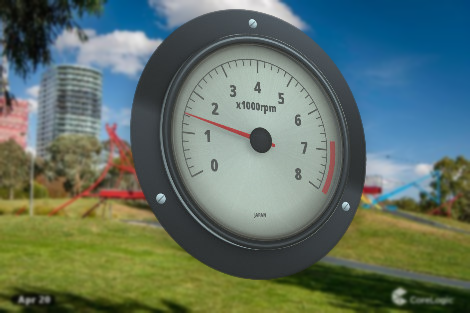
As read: 1400rpm
